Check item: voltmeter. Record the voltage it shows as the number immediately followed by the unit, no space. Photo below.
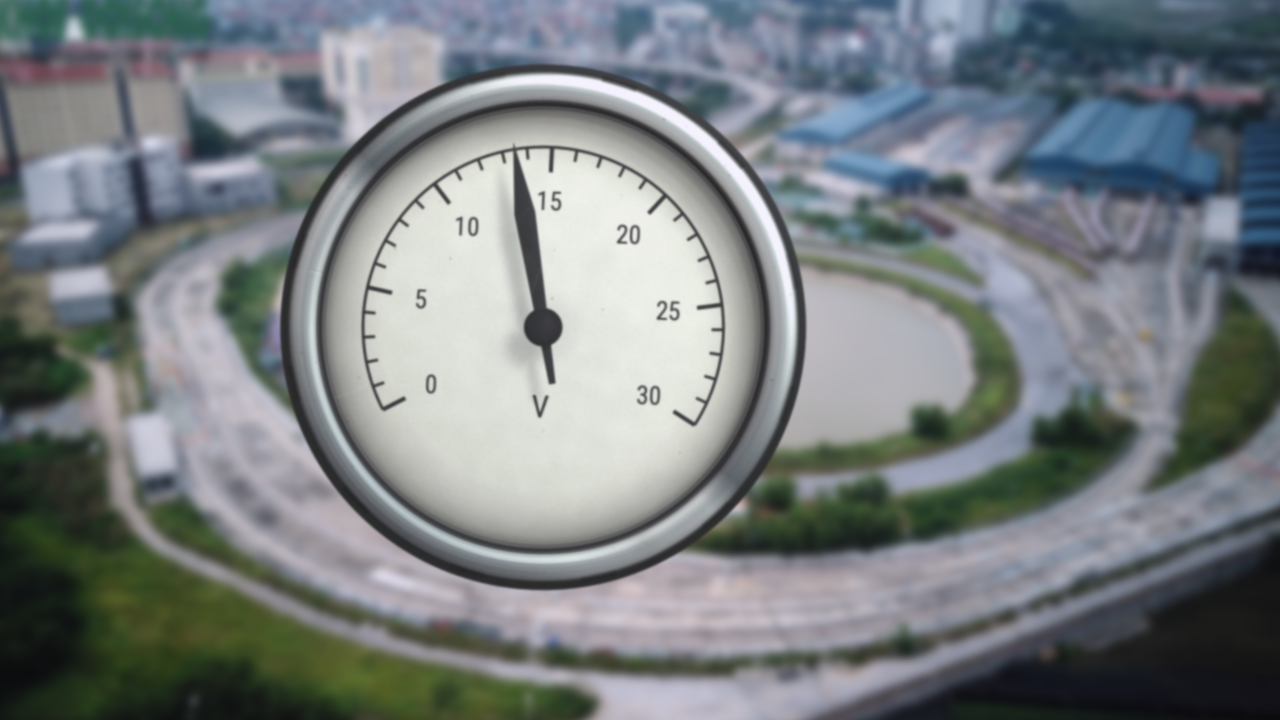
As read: 13.5V
